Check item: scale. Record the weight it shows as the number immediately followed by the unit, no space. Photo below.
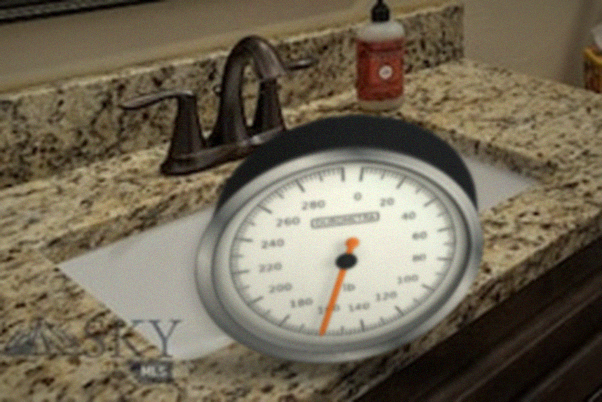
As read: 160lb
